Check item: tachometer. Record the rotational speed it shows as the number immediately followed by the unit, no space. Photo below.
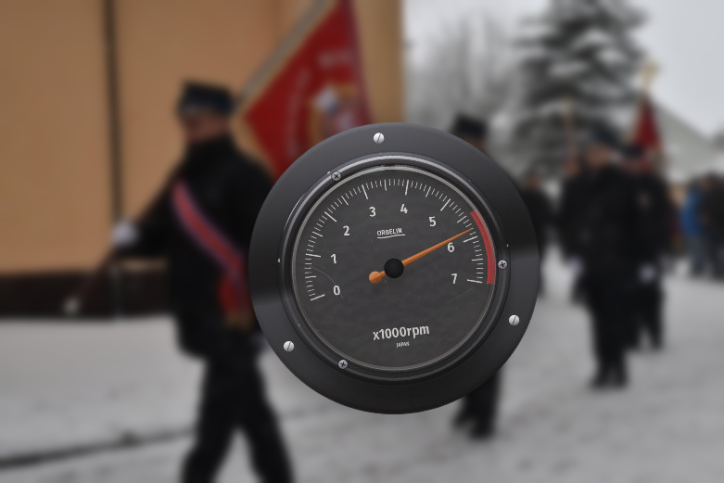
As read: 5800rpm
